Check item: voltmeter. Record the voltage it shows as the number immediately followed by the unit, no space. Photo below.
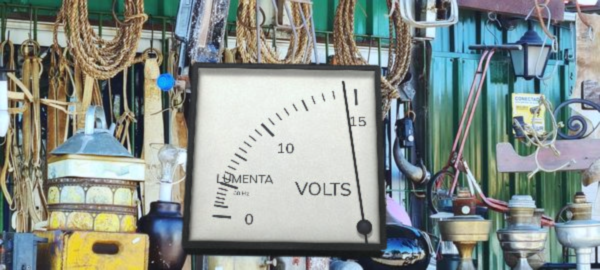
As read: 14.5V
